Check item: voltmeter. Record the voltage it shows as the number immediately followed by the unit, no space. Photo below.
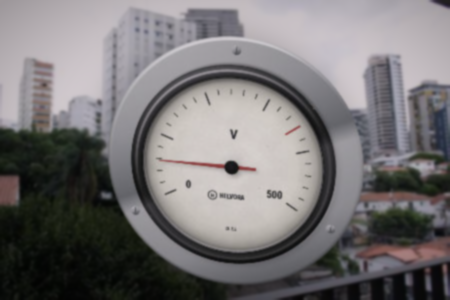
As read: 60V
